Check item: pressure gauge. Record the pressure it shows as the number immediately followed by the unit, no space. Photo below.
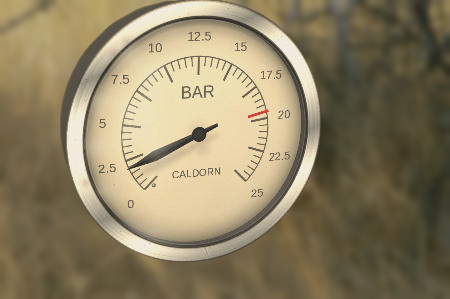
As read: 2bar
